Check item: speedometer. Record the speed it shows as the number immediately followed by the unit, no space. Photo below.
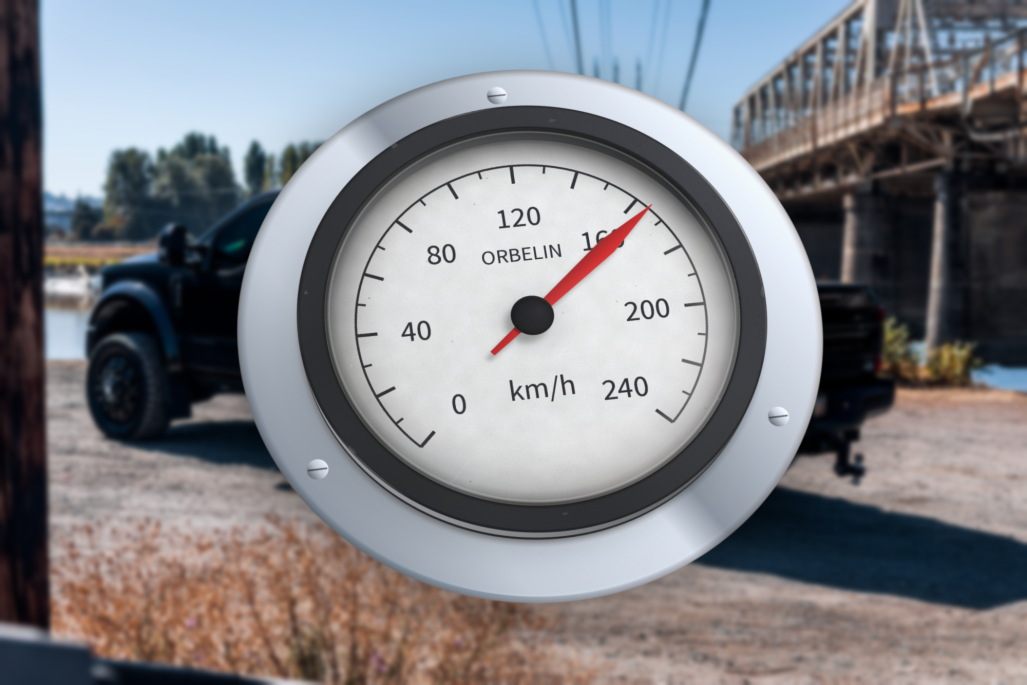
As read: 165km/h
